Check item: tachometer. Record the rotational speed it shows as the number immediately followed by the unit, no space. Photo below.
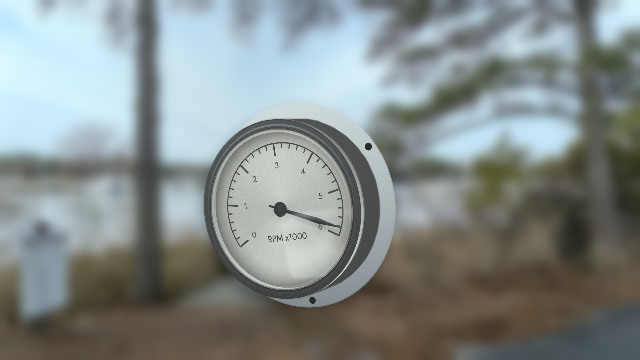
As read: 5800rpm
